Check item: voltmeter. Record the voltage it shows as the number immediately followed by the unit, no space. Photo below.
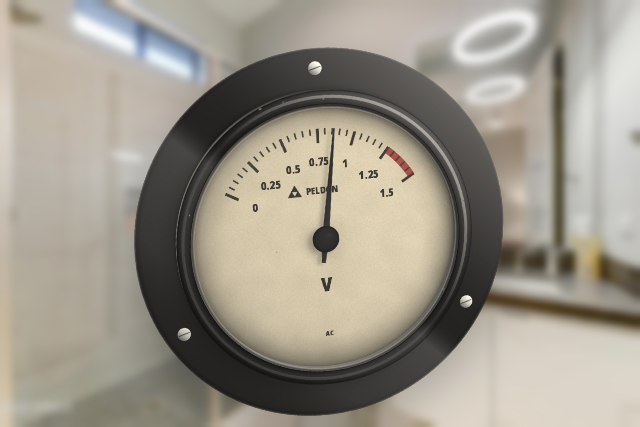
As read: 0.85V
